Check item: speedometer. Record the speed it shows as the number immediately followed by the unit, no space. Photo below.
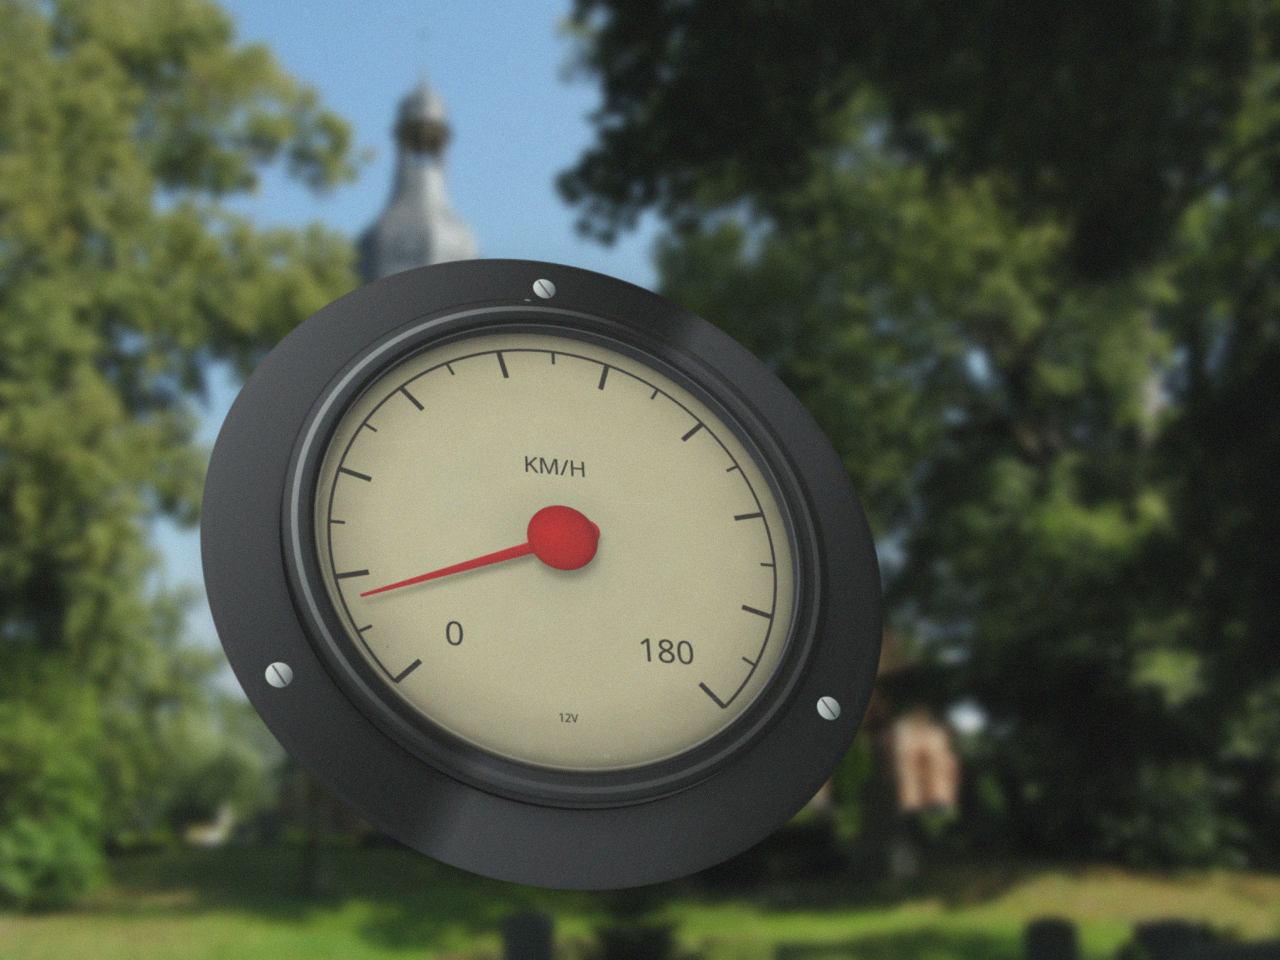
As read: 15km/h
